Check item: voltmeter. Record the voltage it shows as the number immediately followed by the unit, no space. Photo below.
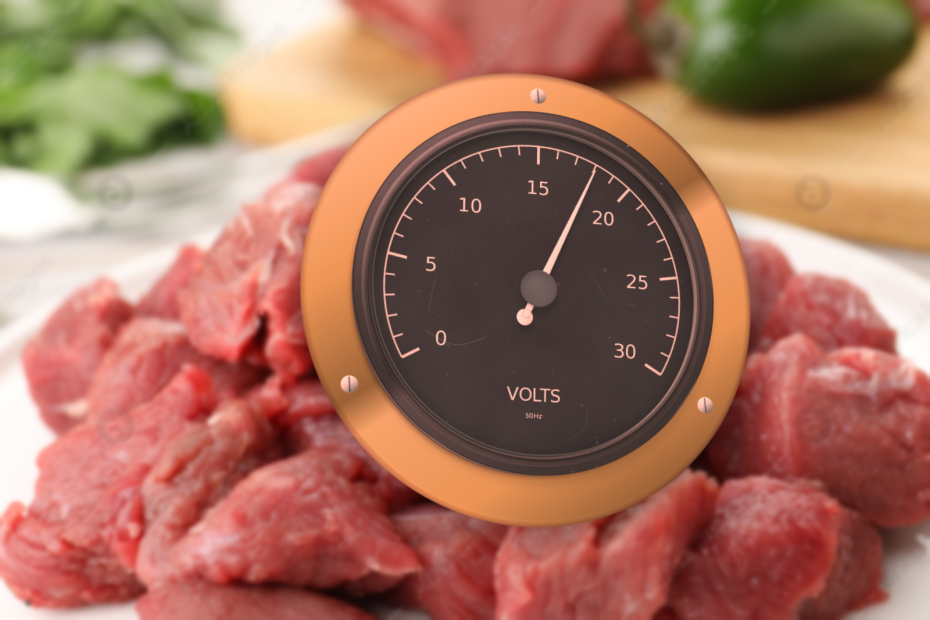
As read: 18V
